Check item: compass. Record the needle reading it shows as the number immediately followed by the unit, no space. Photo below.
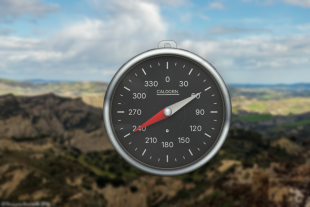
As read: 240°
